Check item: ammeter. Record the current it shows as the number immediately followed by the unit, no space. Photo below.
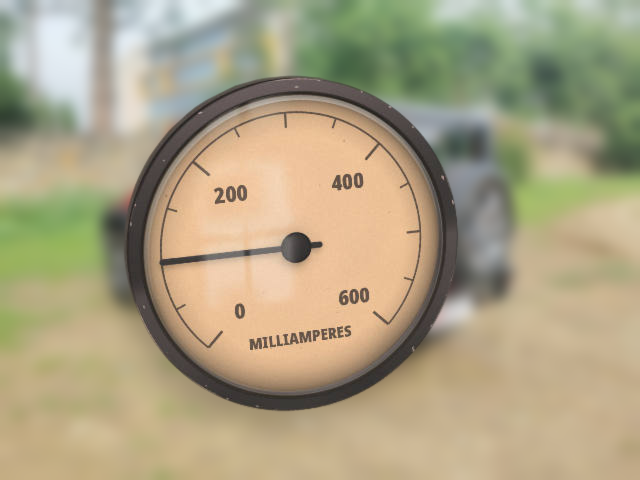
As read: 100mA
